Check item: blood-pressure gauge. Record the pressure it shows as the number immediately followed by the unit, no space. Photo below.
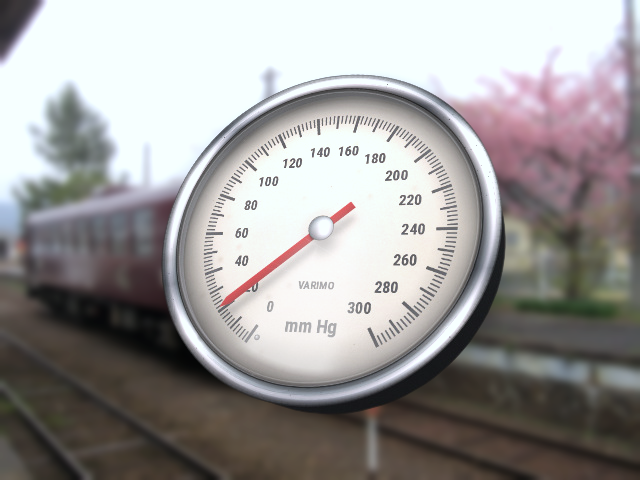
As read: 20mmHg
